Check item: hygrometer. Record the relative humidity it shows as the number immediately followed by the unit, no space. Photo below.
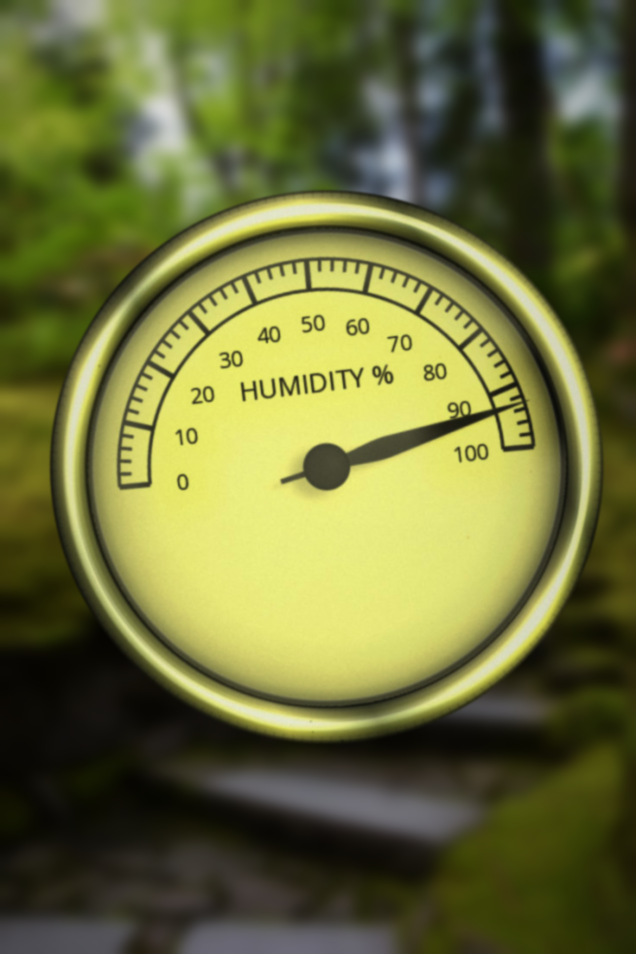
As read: 93%
